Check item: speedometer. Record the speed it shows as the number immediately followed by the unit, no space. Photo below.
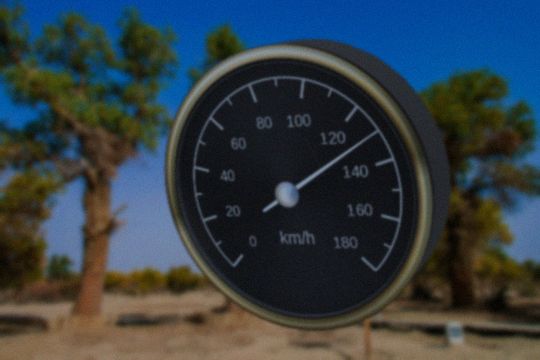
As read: 130km/h
